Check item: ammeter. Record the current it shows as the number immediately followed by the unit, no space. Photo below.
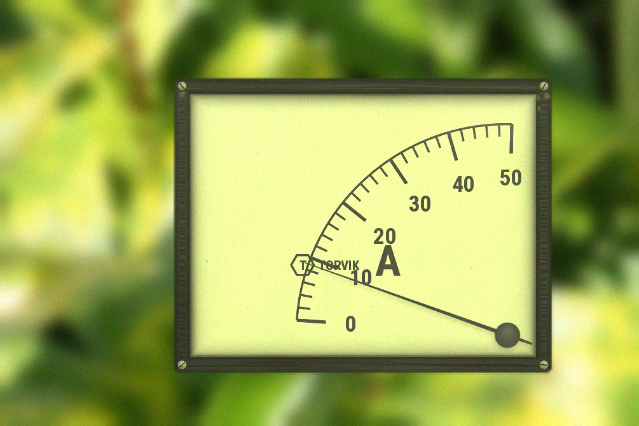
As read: 9A
